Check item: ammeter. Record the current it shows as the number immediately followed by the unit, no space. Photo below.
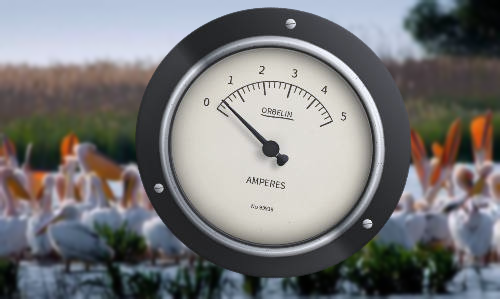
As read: 0.4A
